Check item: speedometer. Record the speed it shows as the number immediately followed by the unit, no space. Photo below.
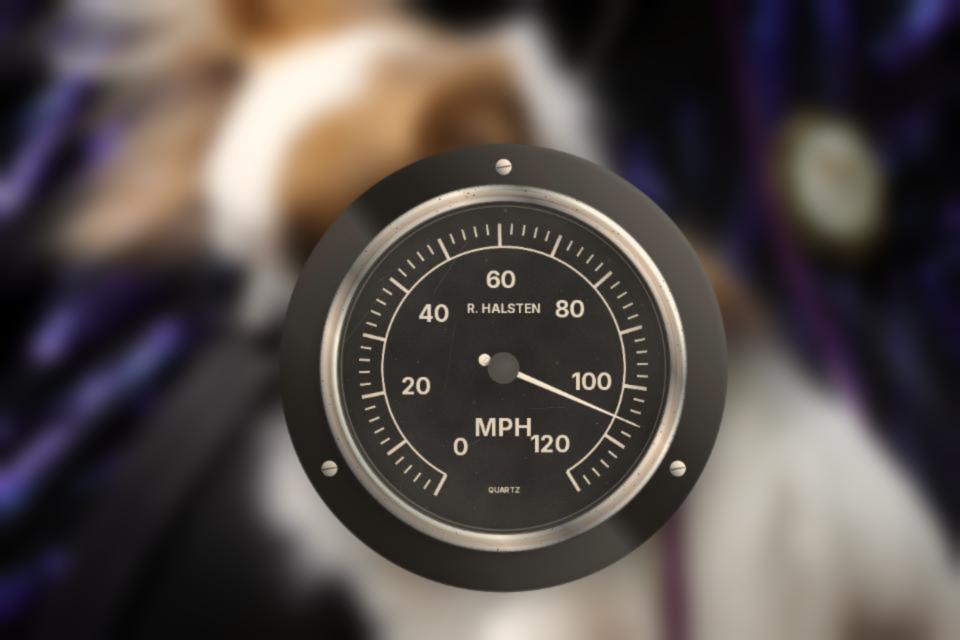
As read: 106mph
